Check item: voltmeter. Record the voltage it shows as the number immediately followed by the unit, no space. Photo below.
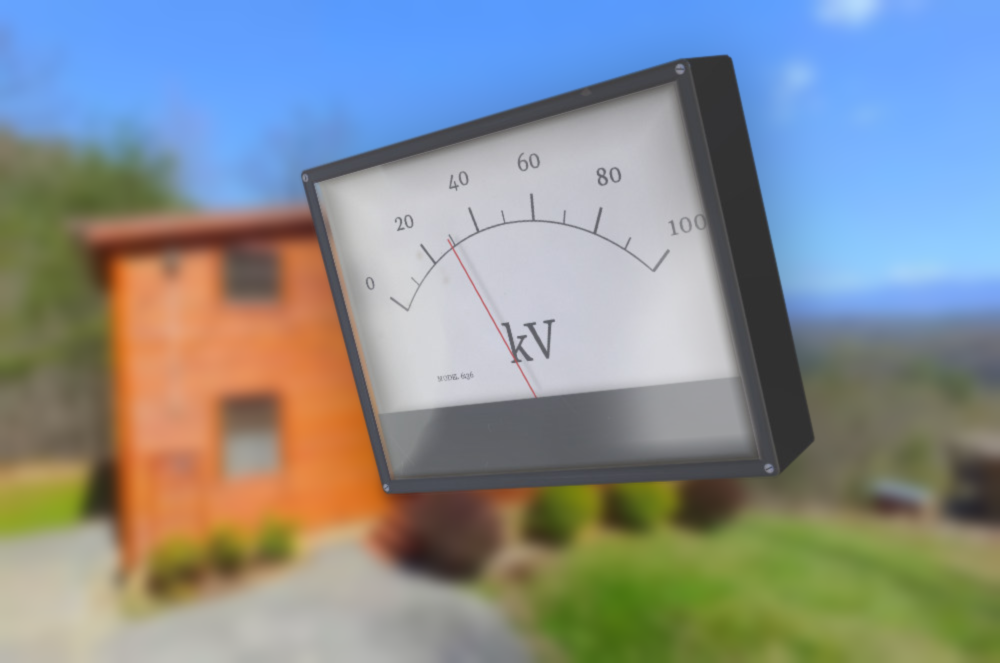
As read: 30kV
